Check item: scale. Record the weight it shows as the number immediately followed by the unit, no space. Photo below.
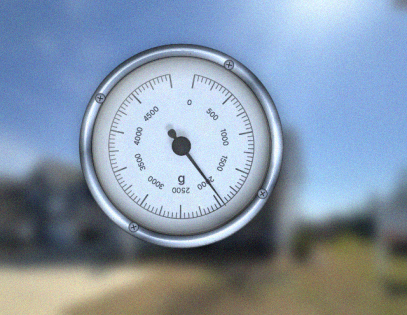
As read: 1950g
